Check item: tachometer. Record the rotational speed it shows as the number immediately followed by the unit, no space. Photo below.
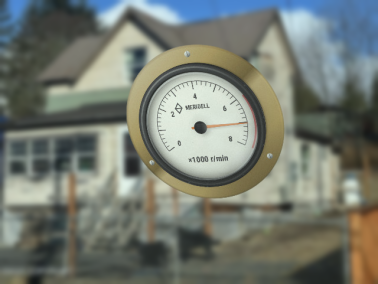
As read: 7000rpm
